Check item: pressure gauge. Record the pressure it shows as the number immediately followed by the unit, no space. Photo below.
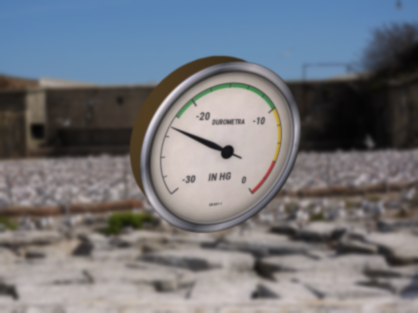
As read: -23inHg
